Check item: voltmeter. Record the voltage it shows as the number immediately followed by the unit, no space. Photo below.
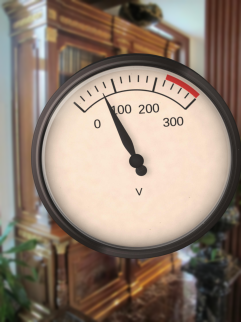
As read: 70V
